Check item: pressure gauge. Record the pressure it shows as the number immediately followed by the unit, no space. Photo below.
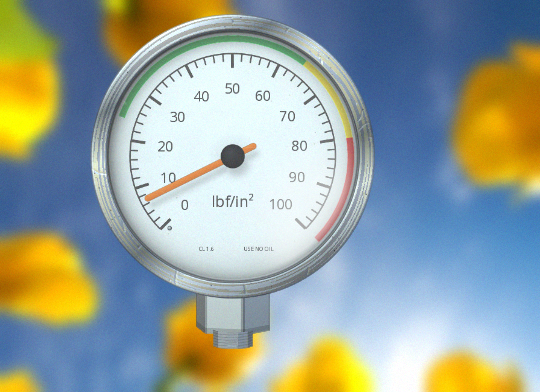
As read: 7psi
